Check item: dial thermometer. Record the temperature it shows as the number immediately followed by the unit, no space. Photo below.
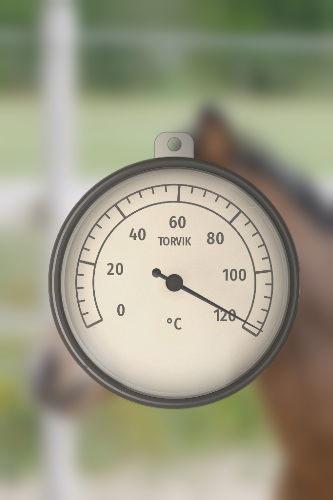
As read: 118°C
